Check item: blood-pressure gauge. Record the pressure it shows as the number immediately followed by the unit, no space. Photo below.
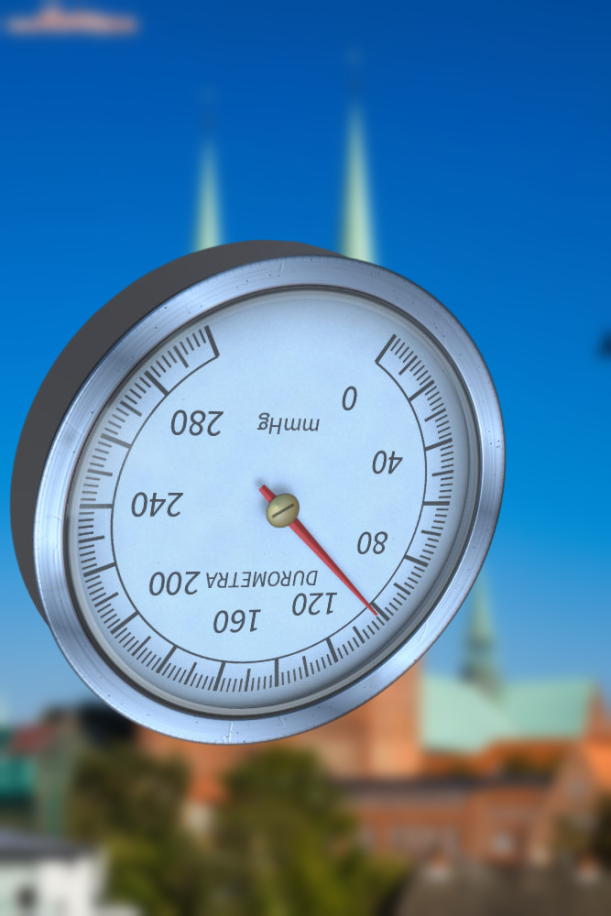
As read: 102mmHg
